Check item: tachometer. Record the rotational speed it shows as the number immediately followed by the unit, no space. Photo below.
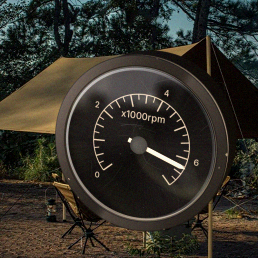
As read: 6250rpm
